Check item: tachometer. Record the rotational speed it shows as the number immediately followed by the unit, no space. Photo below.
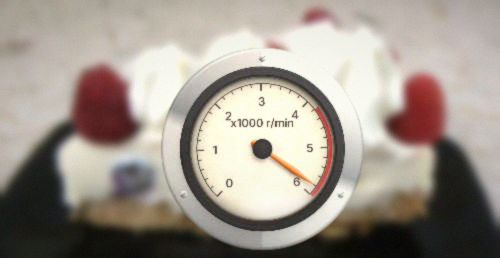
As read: 5800rpm
